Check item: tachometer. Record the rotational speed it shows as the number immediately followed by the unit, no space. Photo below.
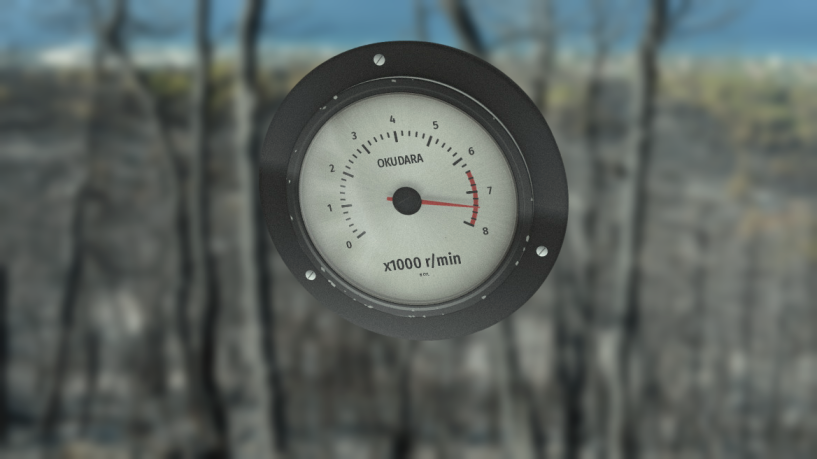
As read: 7400rpm
